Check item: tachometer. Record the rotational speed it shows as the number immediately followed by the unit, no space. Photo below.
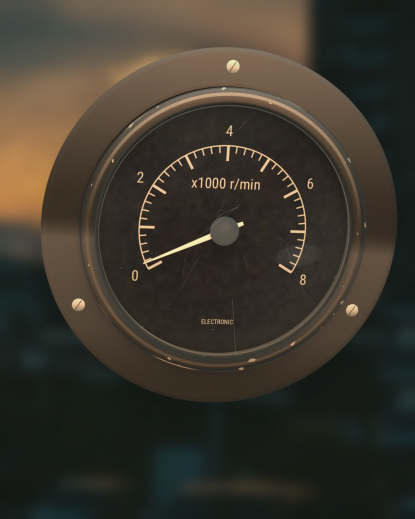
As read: 200rpm
